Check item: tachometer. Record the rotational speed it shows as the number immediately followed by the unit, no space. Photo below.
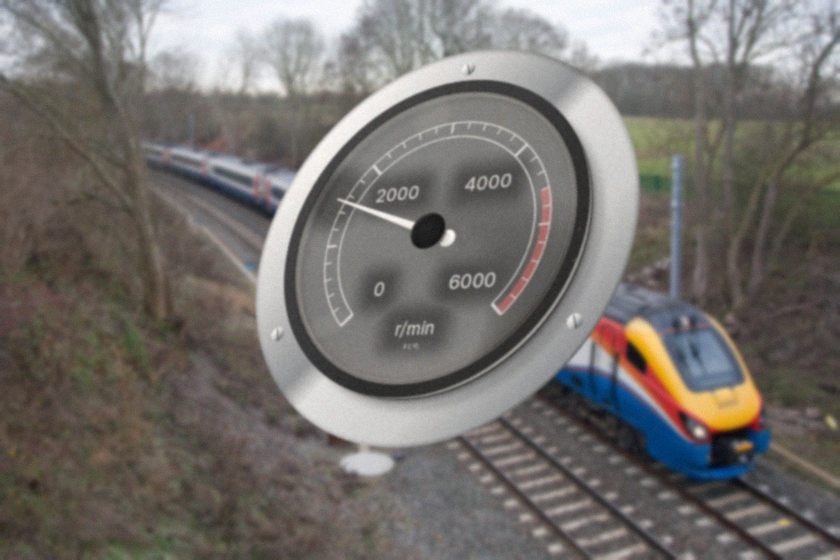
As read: 1500rpm
